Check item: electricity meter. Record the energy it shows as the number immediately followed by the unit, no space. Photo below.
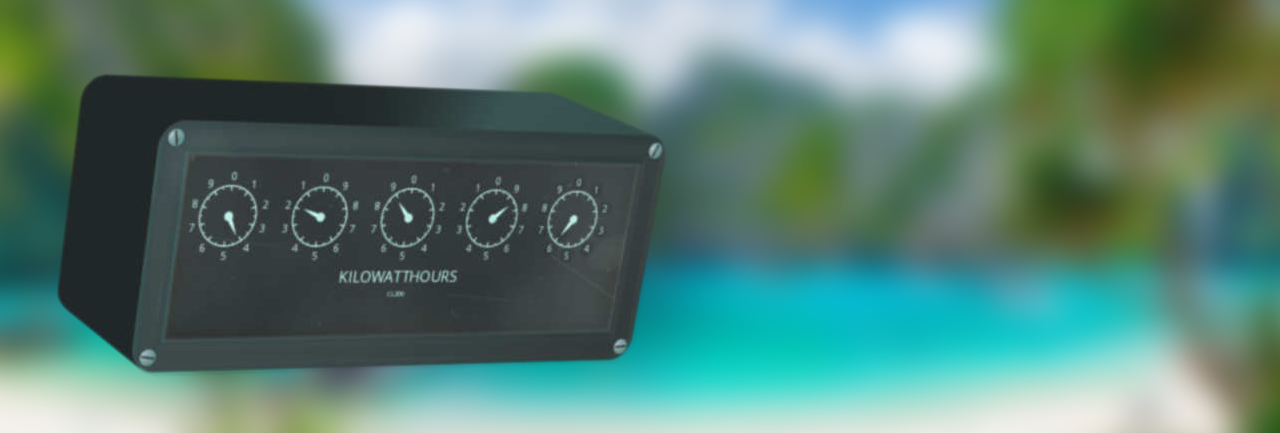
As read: 41886kWh
